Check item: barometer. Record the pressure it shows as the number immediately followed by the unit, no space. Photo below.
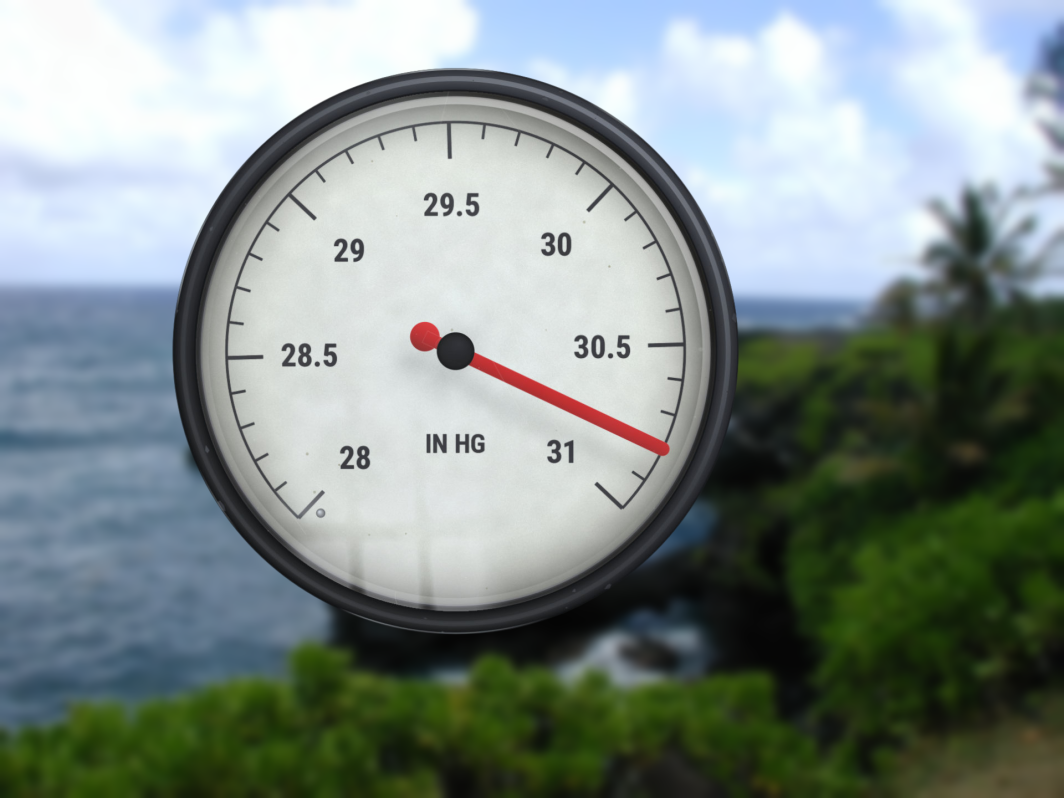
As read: 30.8inHg
